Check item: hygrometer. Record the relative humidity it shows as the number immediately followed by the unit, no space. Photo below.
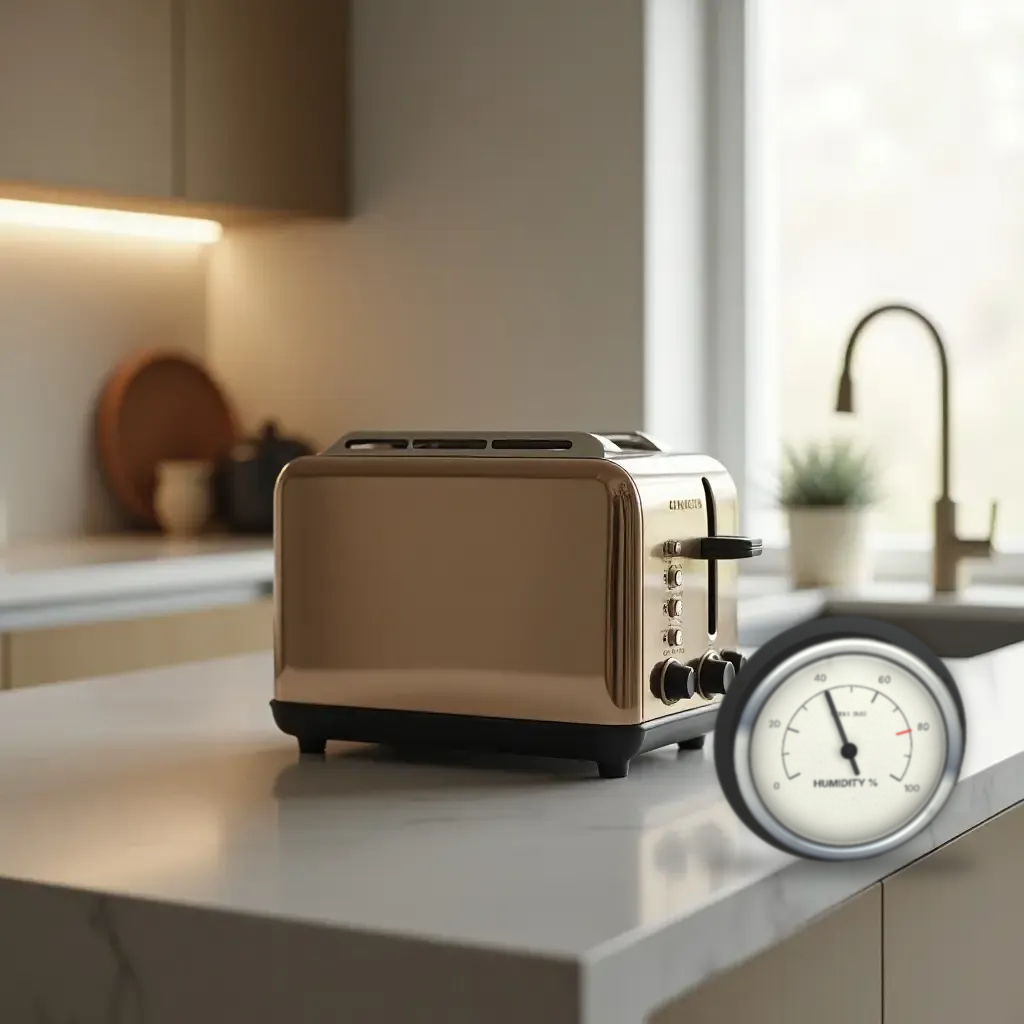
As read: 40%
